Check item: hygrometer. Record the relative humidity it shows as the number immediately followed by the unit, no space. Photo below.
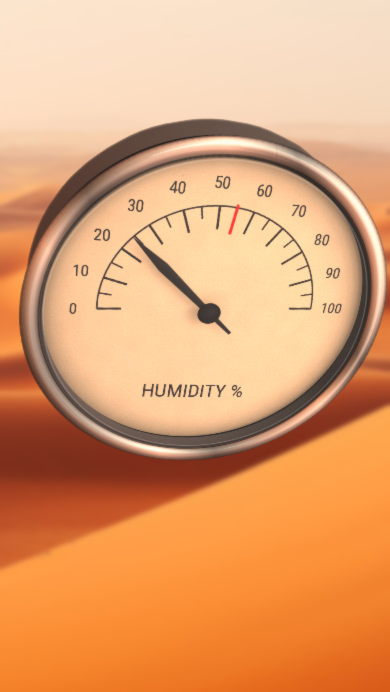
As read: 25%
